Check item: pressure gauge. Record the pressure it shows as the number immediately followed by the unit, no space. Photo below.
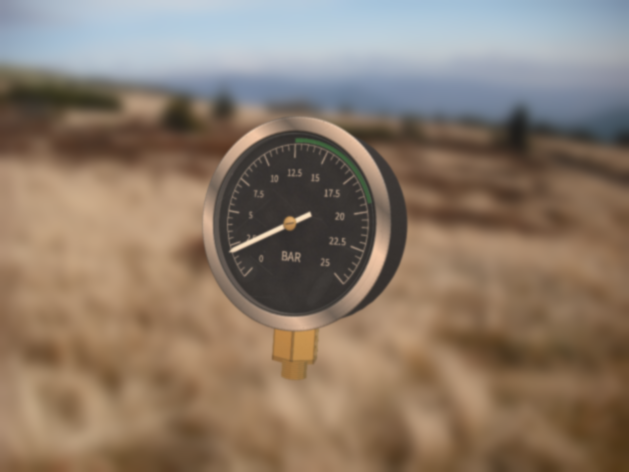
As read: 2bar
